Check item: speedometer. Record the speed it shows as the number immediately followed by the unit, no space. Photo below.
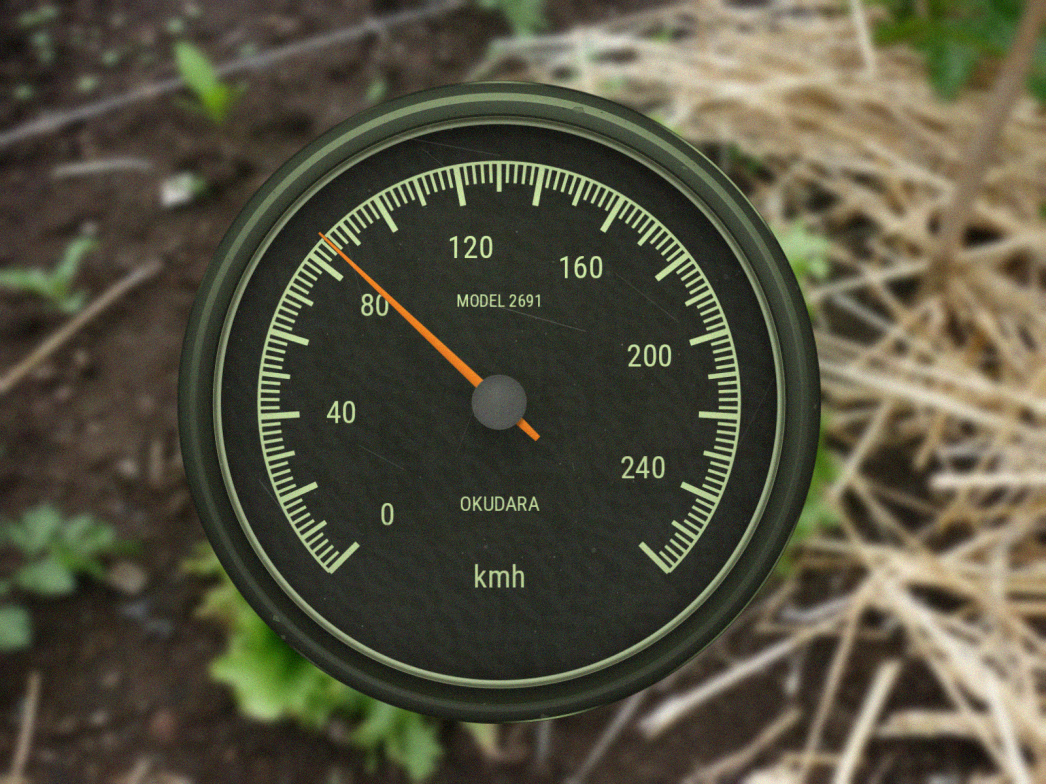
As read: 85km/h
